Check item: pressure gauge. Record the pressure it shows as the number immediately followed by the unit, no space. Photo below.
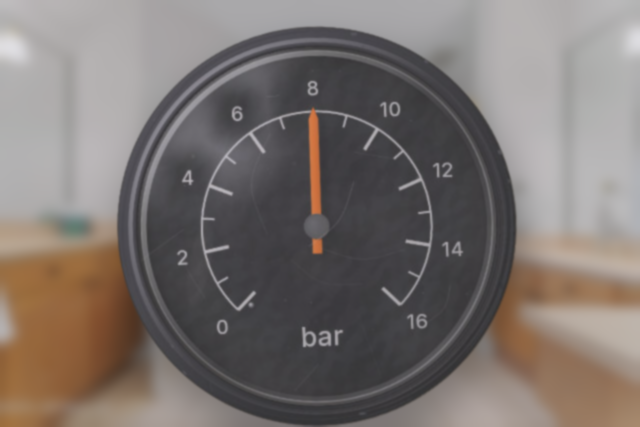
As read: 8bar
